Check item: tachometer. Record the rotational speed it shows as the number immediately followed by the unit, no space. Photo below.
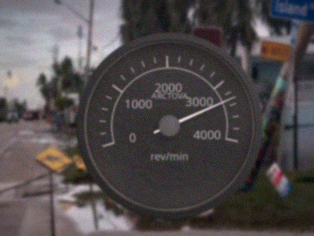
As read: 3300rpm
